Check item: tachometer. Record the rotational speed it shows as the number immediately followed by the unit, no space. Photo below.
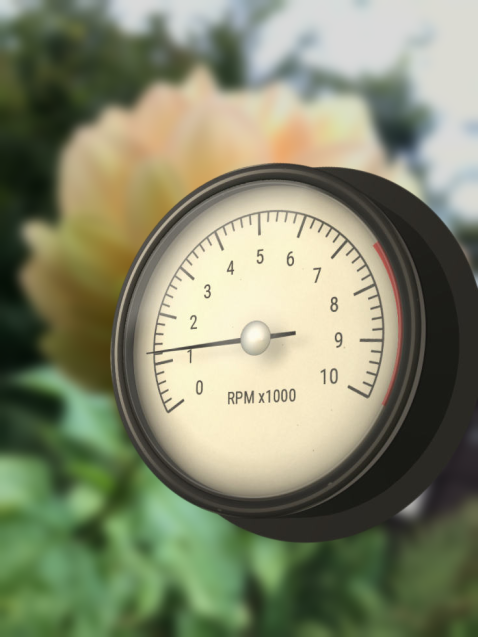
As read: 1200rpm
